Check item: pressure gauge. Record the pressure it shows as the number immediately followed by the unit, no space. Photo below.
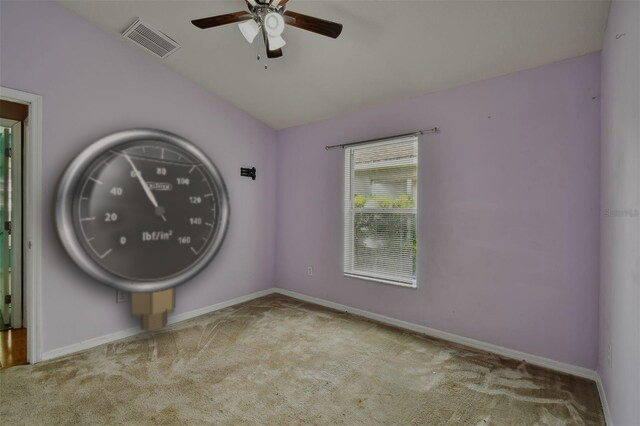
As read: 60psi
